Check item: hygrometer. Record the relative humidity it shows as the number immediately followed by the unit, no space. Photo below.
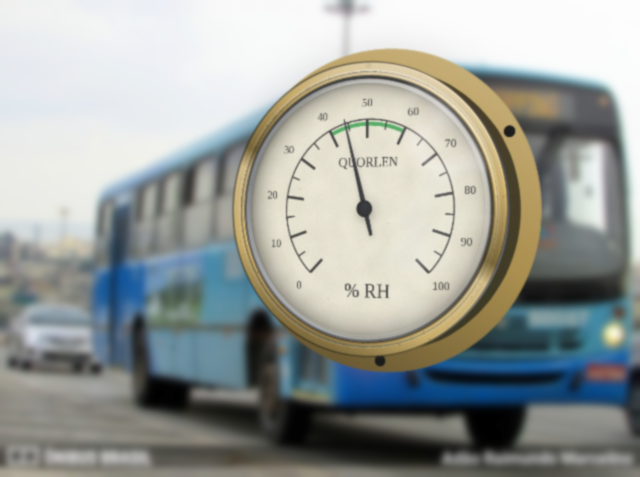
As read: 45%
